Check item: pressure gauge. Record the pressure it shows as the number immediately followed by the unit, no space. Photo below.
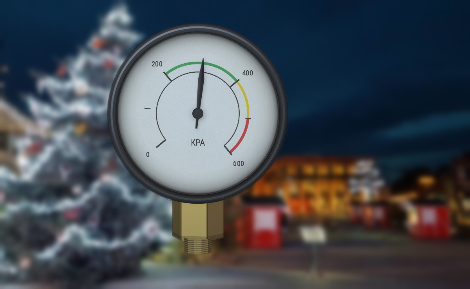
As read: 300kPa
